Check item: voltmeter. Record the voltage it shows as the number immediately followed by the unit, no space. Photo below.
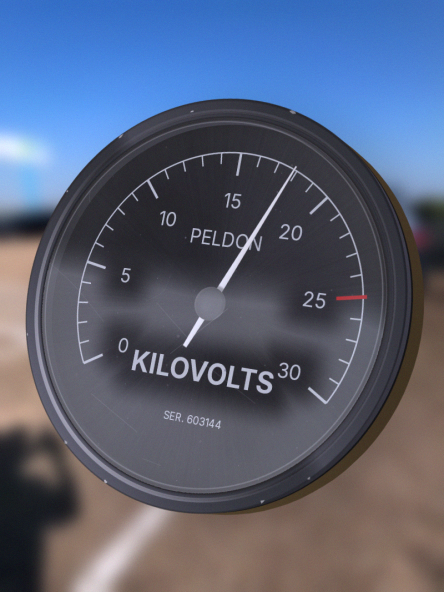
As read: 18kV
